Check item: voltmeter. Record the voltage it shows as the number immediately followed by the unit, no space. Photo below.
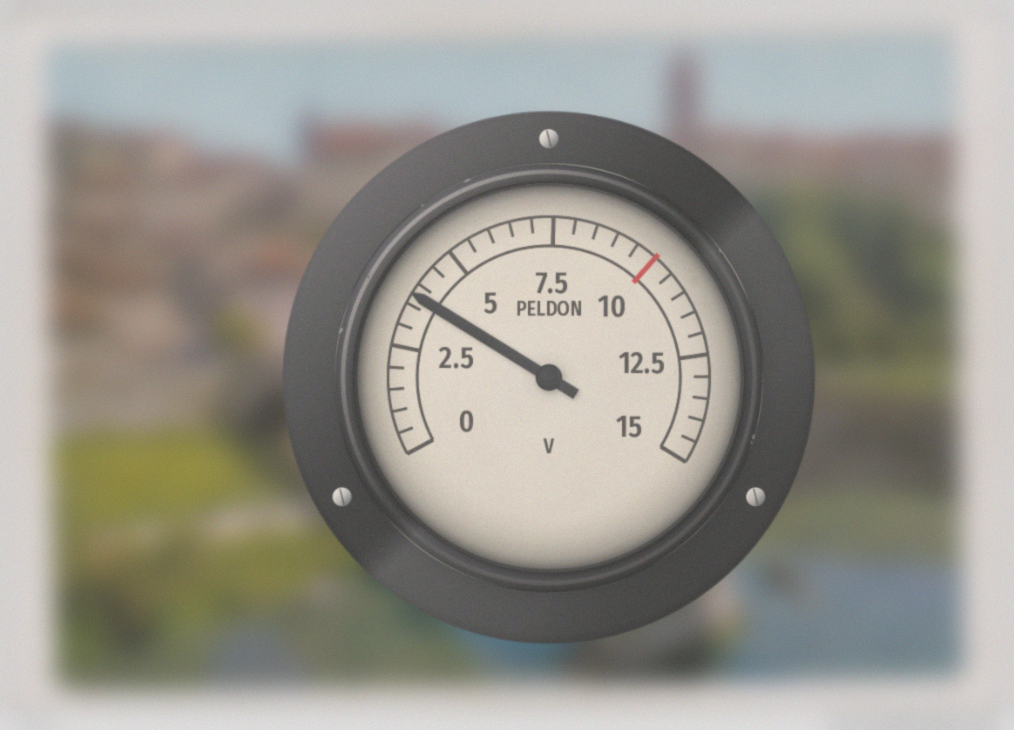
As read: 3.75V
